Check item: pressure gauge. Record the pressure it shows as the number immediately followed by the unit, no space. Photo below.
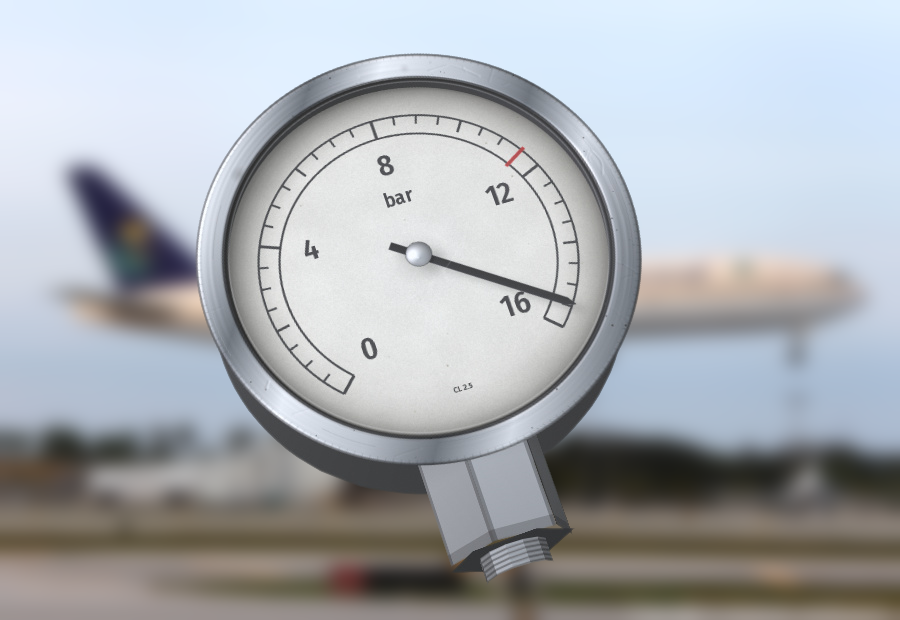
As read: 15.5bar
